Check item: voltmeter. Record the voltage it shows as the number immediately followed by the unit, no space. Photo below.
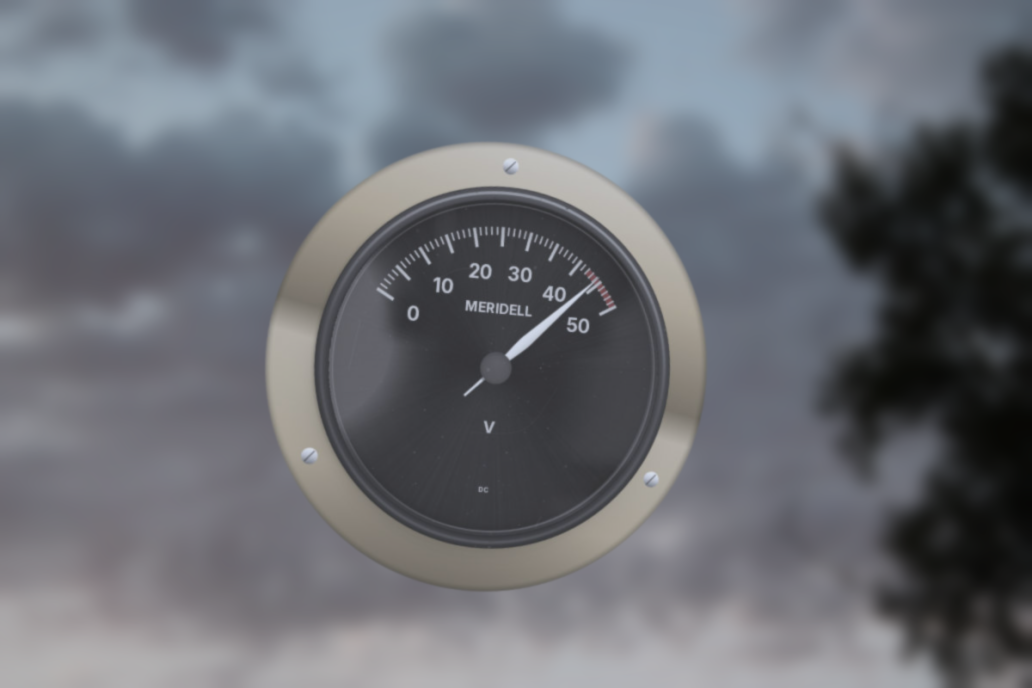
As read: 44V
